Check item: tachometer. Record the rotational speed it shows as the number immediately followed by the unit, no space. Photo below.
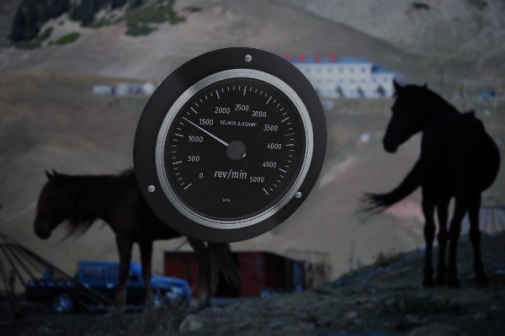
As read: 1300rpm
